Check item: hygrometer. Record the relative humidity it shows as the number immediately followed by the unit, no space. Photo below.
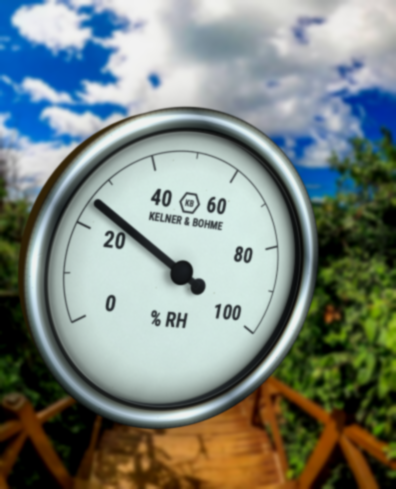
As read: 25%
